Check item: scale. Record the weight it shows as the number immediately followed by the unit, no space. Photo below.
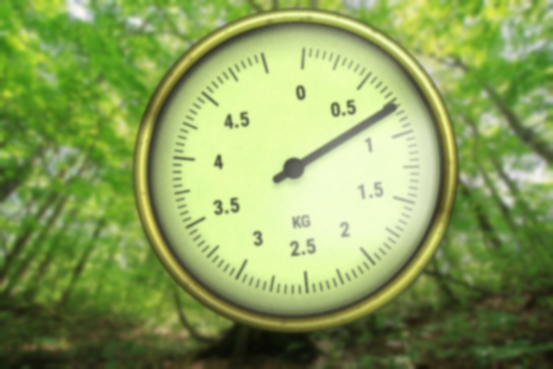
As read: 0.8kg
